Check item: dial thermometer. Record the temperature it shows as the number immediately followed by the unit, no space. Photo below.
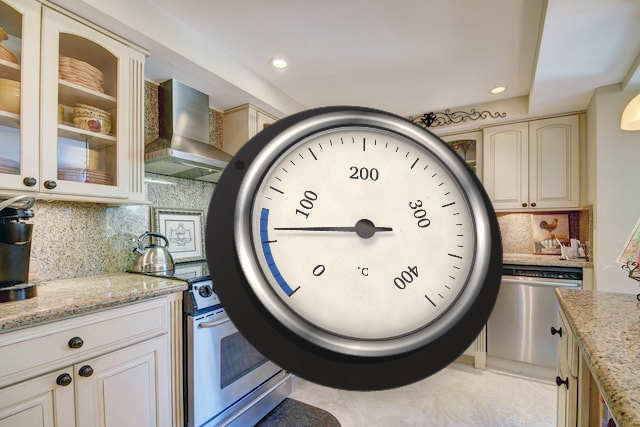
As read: 60°C
